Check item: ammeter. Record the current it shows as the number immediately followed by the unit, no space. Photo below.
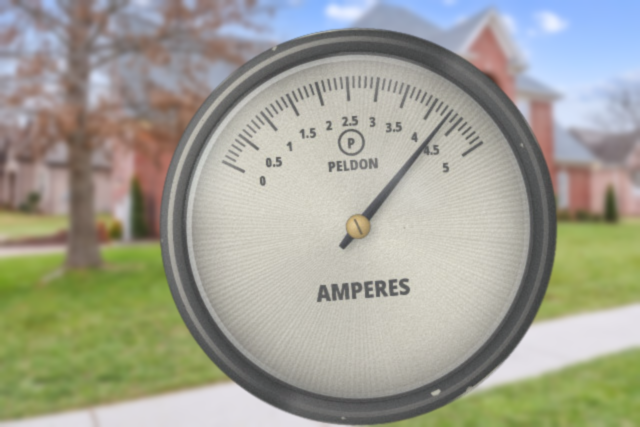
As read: 4.3A
